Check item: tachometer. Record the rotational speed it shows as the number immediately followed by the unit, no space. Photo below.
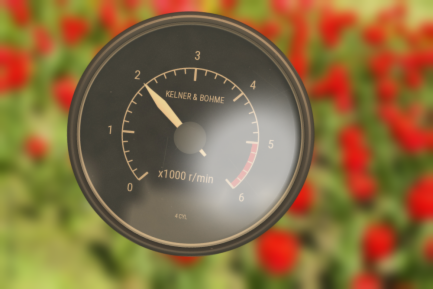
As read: 2000rpm
